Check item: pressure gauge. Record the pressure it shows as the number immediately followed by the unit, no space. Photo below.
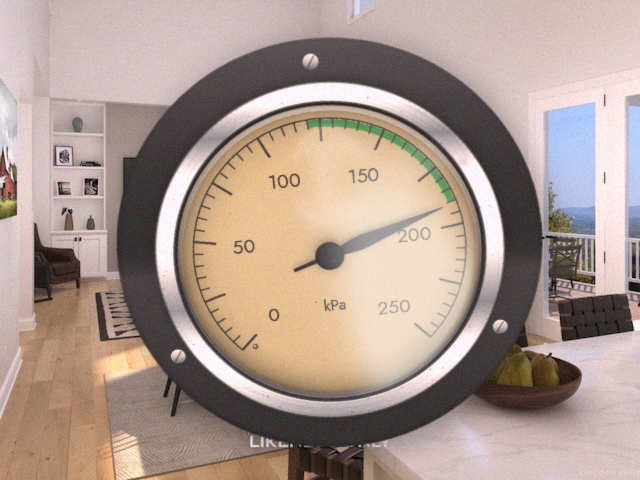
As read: 190kPa
